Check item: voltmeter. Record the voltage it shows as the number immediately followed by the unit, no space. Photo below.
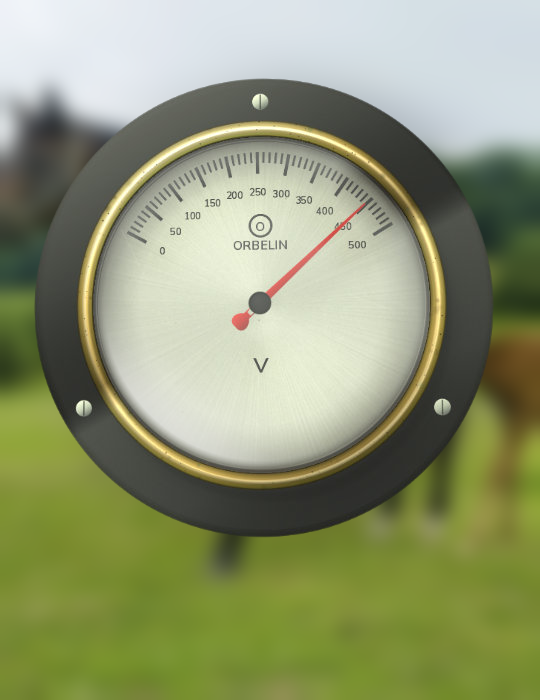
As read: 450V
